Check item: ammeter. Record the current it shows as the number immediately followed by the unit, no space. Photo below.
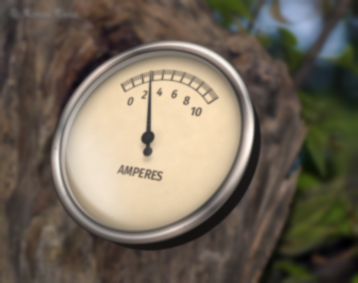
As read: 3A
